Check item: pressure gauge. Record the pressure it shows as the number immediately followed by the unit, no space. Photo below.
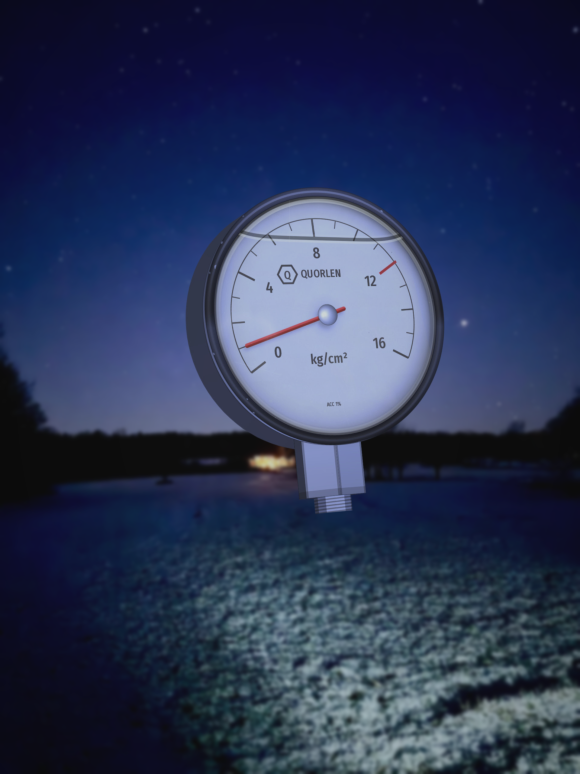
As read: 1kg/cm²
